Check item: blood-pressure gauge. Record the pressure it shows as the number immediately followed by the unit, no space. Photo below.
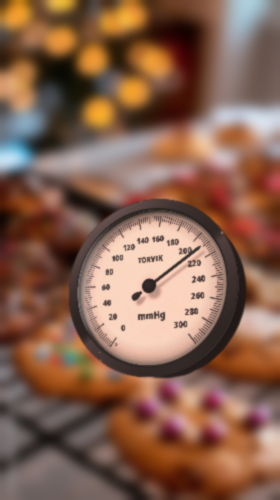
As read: 210mmHg
